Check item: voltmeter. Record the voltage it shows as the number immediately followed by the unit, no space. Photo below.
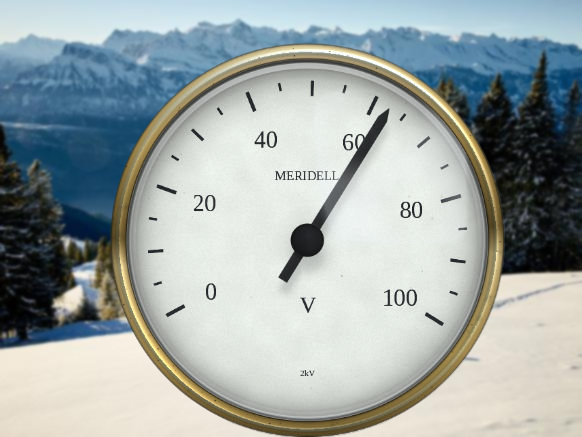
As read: 62.5V
